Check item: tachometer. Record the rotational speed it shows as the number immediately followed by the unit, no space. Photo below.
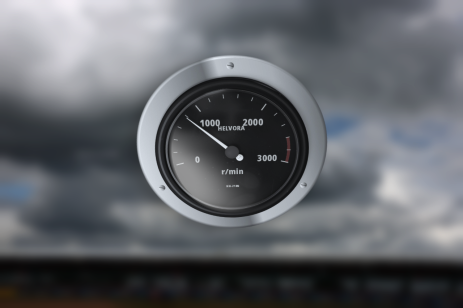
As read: 800rpm
